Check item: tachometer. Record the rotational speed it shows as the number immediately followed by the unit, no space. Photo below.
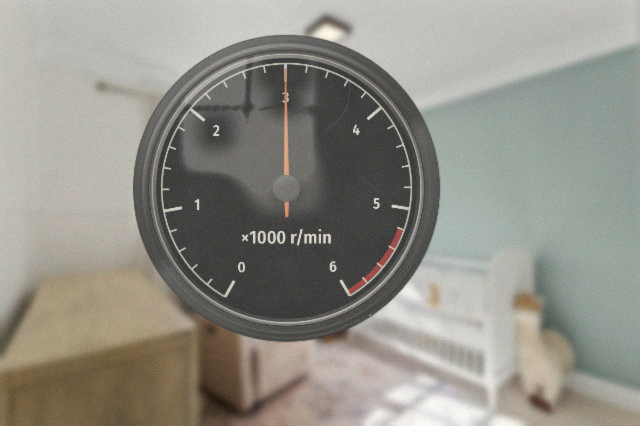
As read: 3000rpm
